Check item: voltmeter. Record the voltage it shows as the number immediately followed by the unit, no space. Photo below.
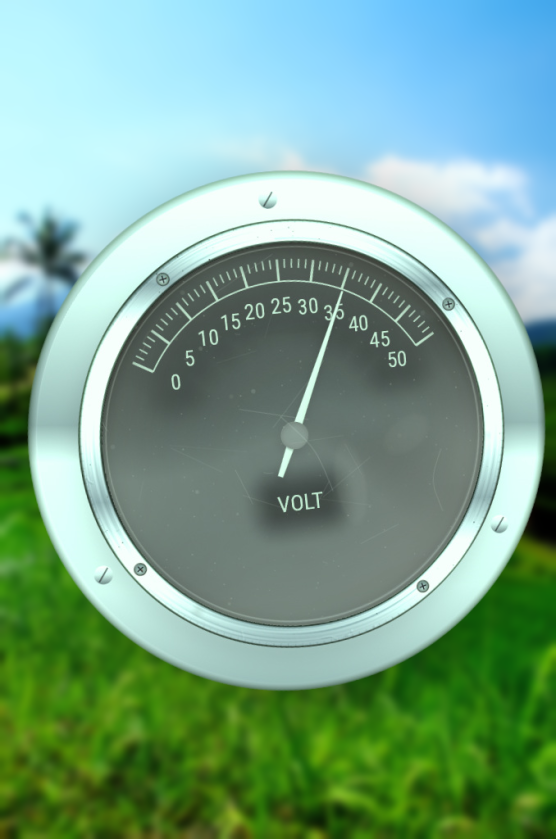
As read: 35V
